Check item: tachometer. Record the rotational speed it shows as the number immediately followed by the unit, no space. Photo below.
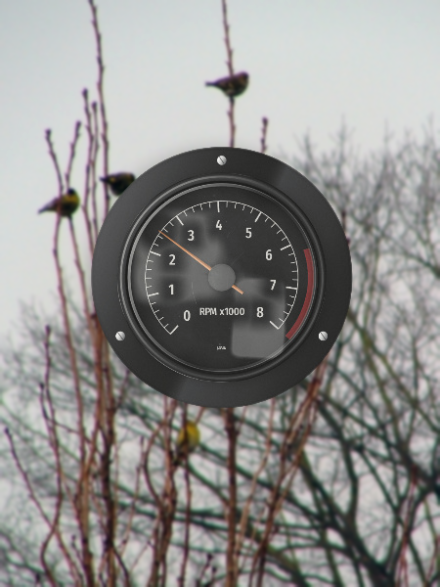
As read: 2500rpm
